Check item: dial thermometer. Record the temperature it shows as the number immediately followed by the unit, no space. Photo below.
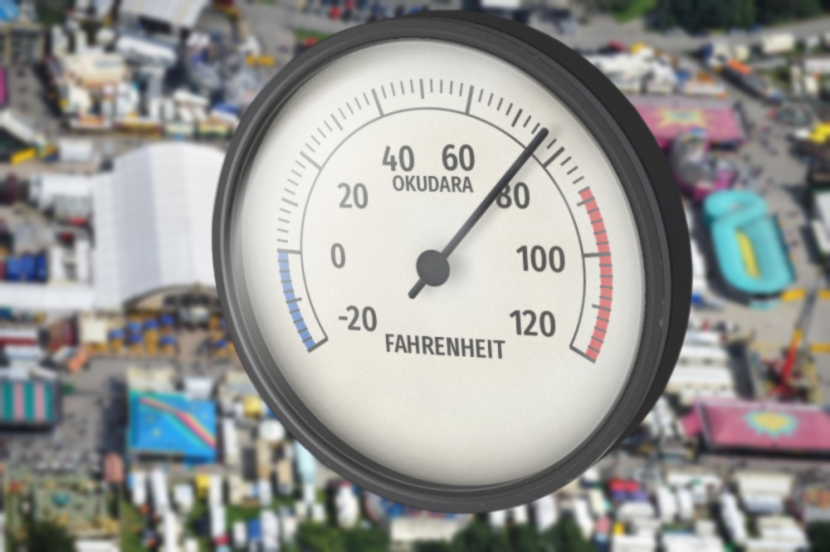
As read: 76°F
